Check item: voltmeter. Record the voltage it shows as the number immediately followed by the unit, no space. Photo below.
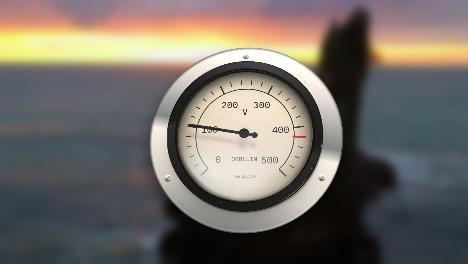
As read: 100V
